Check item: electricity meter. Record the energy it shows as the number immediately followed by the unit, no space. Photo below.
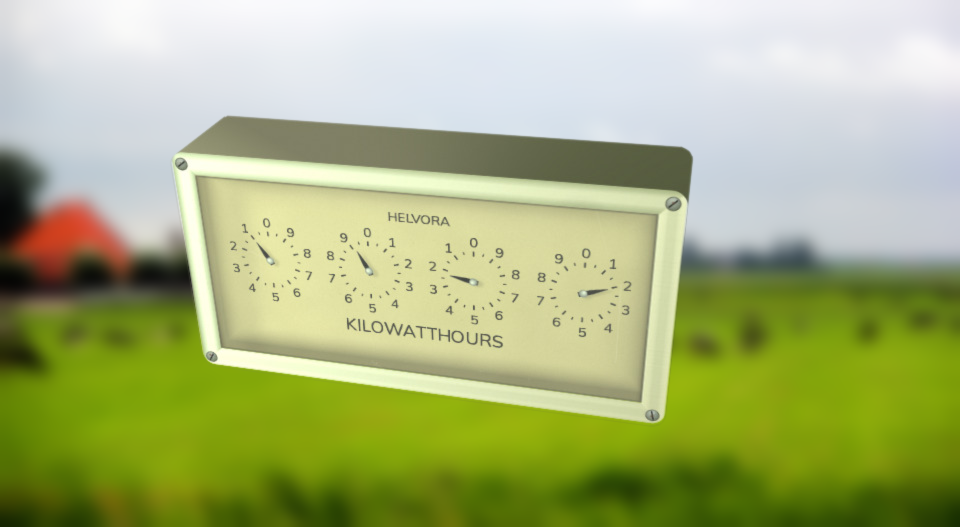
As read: 922kWh
